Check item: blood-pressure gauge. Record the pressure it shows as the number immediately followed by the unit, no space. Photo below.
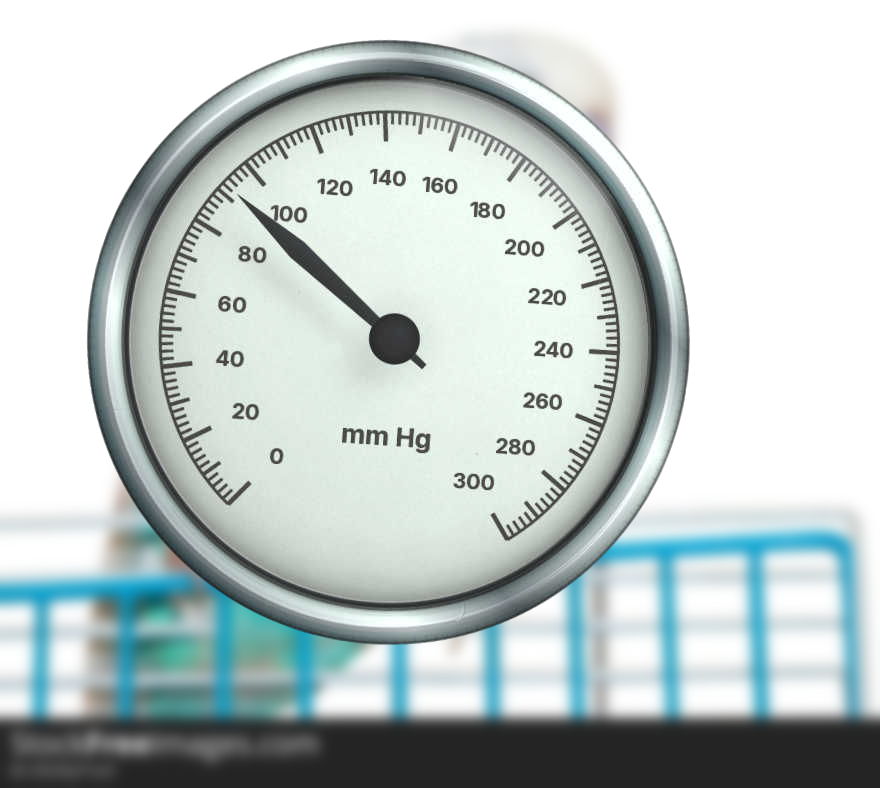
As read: 92mmHg
